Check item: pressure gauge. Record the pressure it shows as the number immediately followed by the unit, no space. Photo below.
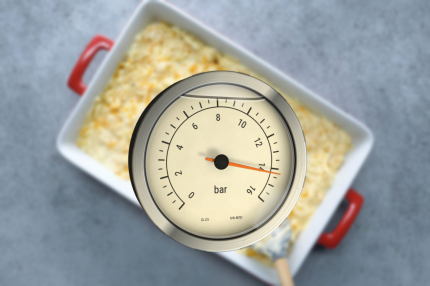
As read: 14.25bar
